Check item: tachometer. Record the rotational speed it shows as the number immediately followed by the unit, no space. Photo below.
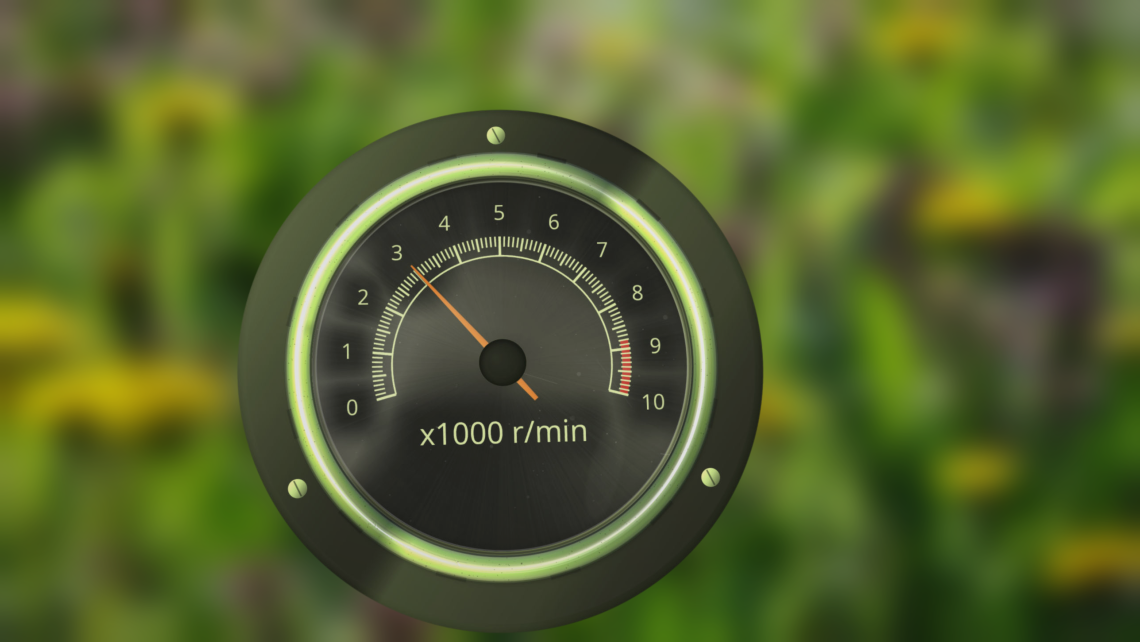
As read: 3000rpm
